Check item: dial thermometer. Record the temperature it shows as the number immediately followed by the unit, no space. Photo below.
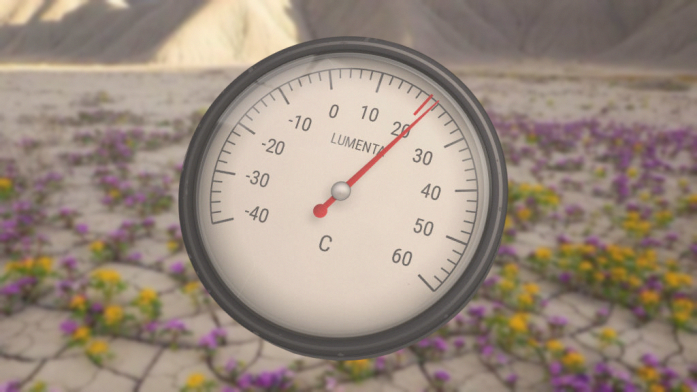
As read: 22°C
